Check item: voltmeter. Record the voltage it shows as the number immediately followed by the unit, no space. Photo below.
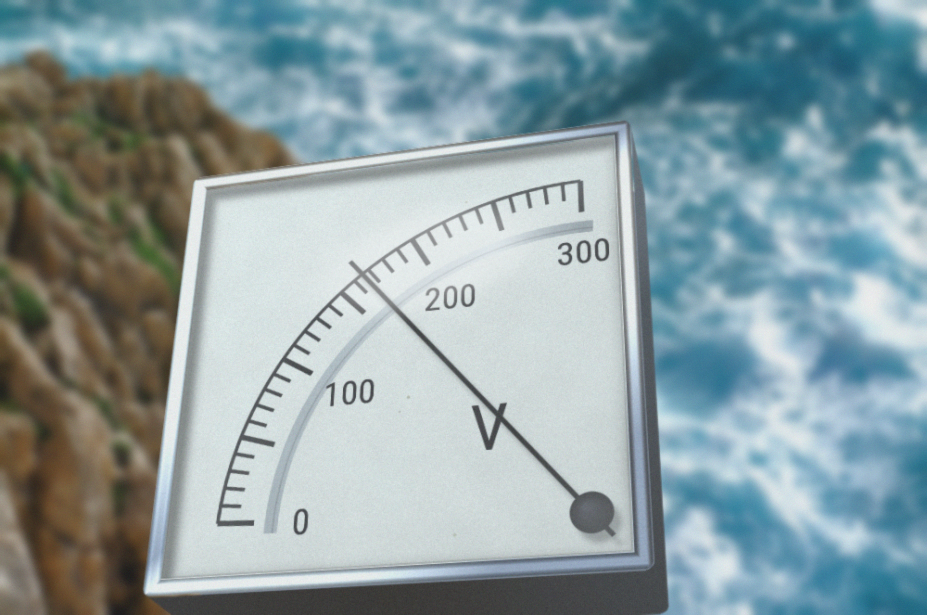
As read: 165V
